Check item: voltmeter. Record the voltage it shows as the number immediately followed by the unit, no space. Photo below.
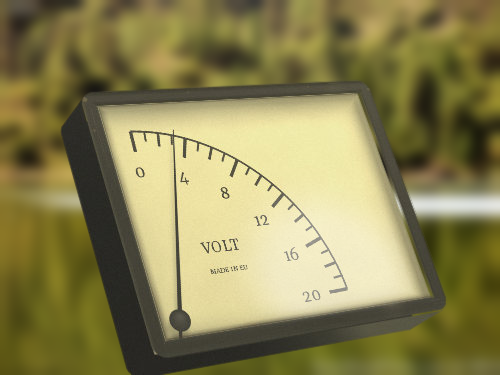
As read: 3V
